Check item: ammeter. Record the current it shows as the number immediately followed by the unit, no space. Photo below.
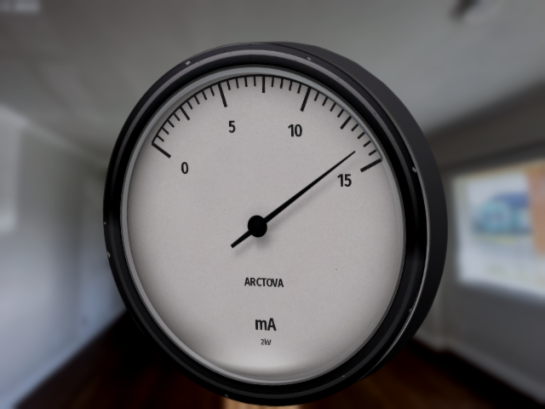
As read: 14mA
